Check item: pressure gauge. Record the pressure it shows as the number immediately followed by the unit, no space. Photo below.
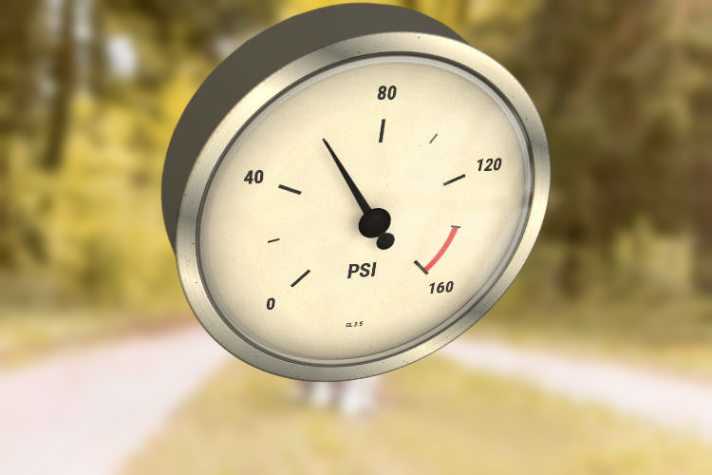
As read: 60psi
